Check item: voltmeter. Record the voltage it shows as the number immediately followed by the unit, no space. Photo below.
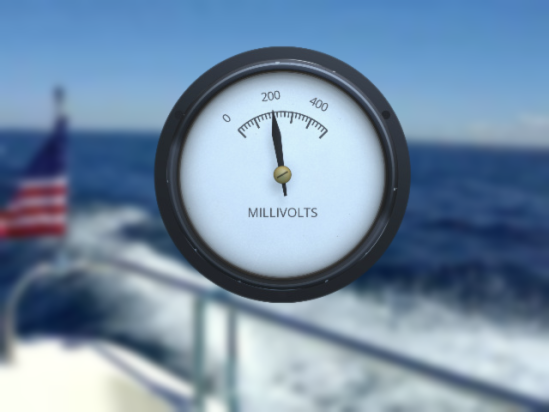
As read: 200mV
